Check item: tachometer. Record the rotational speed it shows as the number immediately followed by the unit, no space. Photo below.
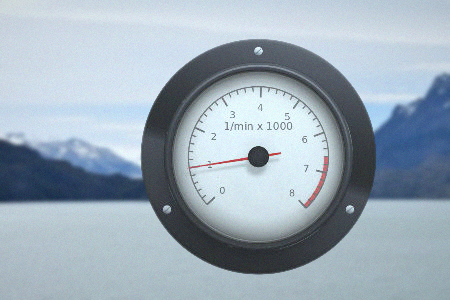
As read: 1000rpm
